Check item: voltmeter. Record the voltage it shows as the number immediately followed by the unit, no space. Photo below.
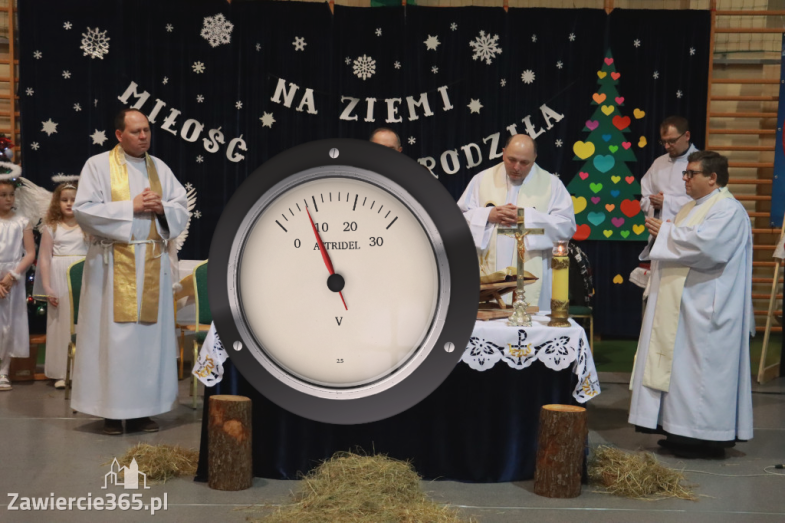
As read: 8V
